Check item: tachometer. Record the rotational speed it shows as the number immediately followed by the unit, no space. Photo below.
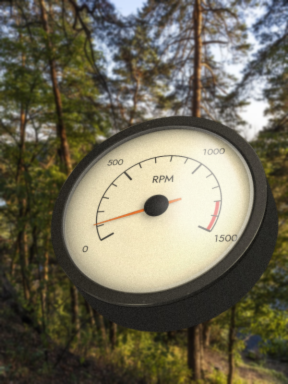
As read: 100rpm
